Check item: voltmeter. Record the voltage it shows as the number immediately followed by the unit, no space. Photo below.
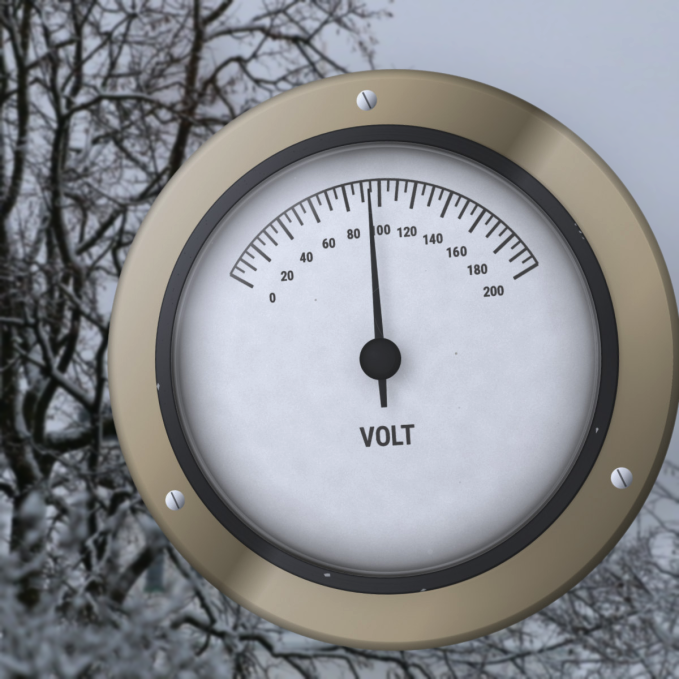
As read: 95V
